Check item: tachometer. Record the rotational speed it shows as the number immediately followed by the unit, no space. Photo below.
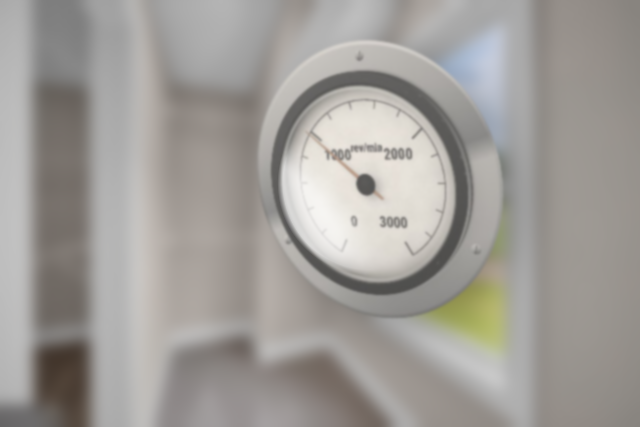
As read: 1000rpm
